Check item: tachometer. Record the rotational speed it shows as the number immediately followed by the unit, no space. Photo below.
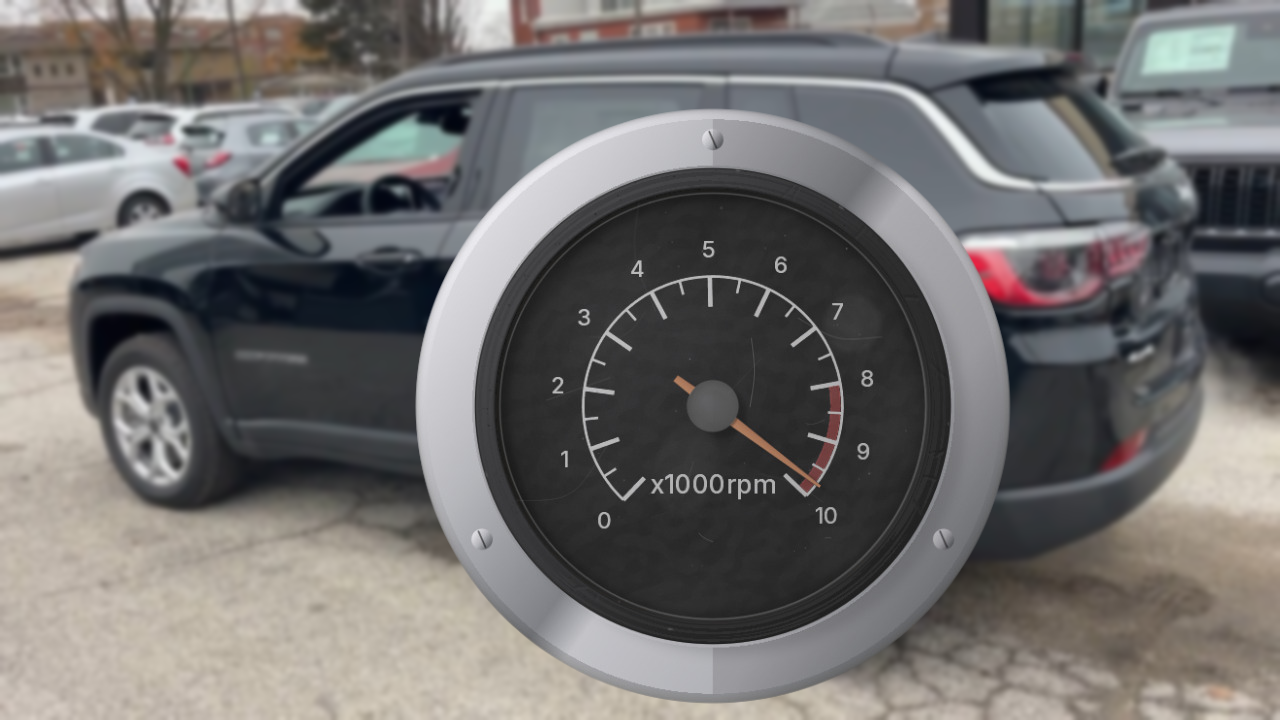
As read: 9750rpm
